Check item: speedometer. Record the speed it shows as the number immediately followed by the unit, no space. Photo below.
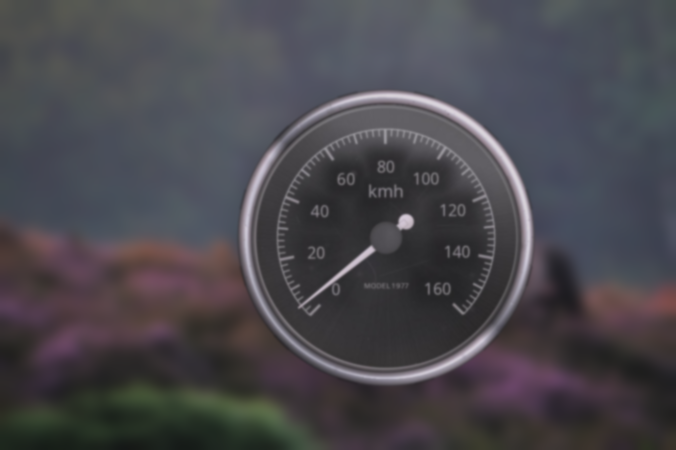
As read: 4km/h
